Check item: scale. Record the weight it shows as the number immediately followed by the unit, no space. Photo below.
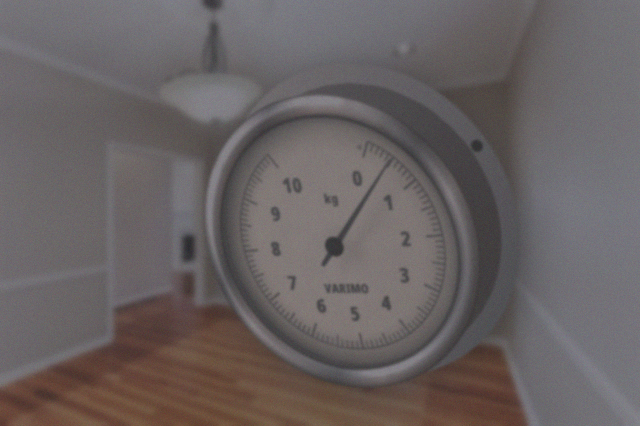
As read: 0.5kg
